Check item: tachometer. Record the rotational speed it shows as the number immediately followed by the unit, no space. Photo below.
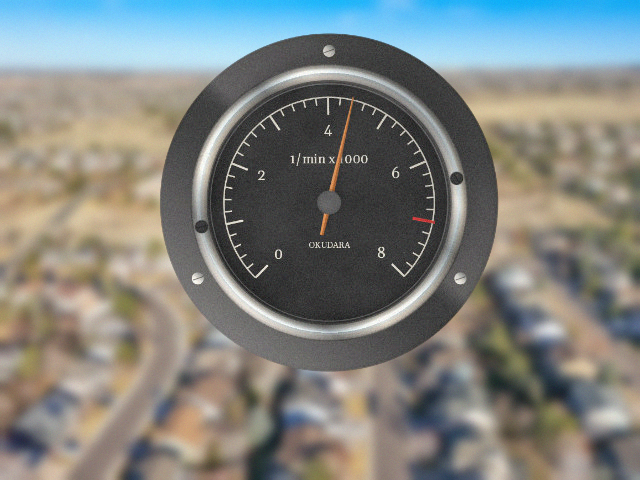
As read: 4400rpm
